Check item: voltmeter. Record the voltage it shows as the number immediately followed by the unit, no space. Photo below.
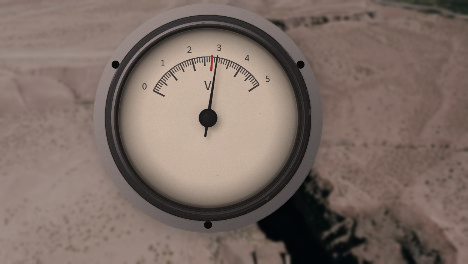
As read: 3V
